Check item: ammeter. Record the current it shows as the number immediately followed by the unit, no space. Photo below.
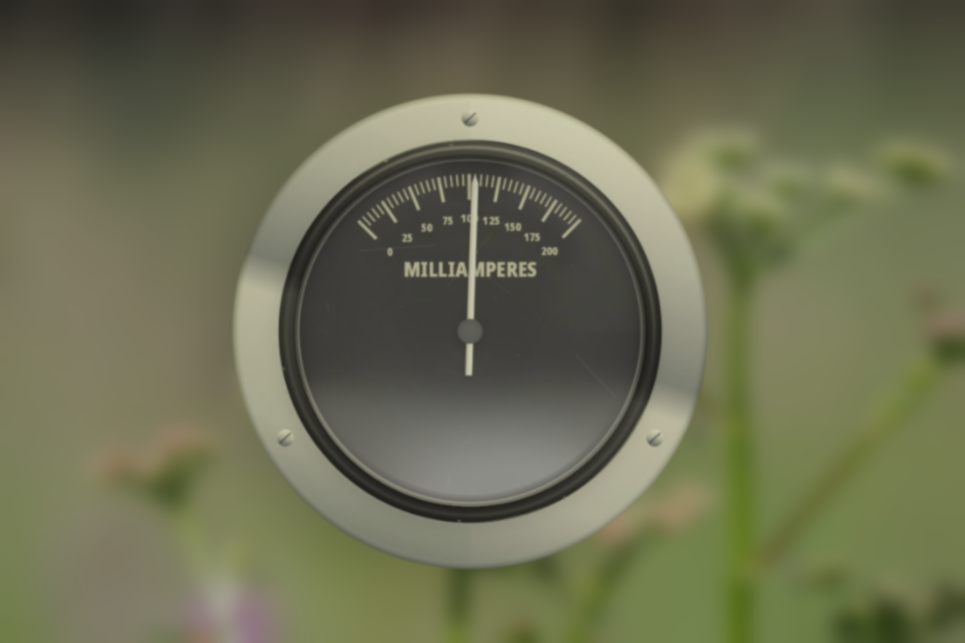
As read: 105mA
